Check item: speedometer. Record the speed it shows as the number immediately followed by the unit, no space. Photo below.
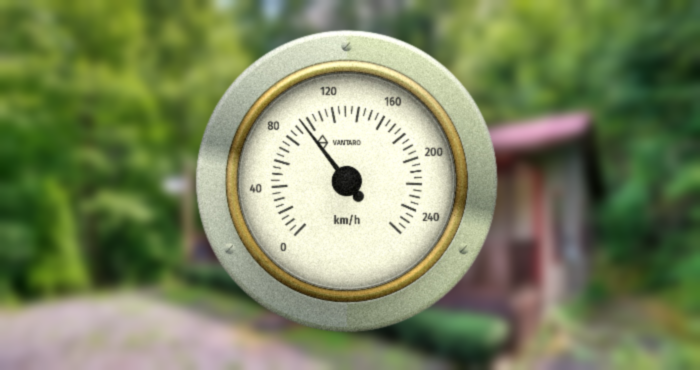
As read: 95km/h
